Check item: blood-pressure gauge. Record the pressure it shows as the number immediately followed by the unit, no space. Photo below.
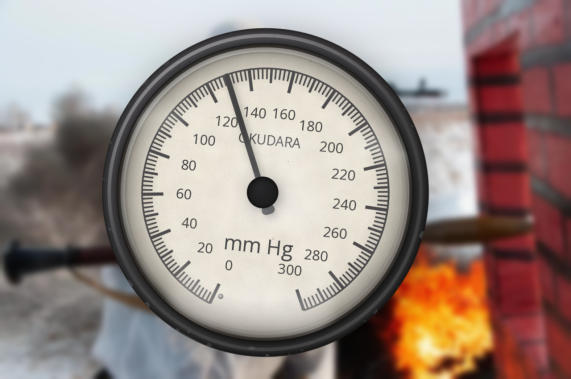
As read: 130mmHg
